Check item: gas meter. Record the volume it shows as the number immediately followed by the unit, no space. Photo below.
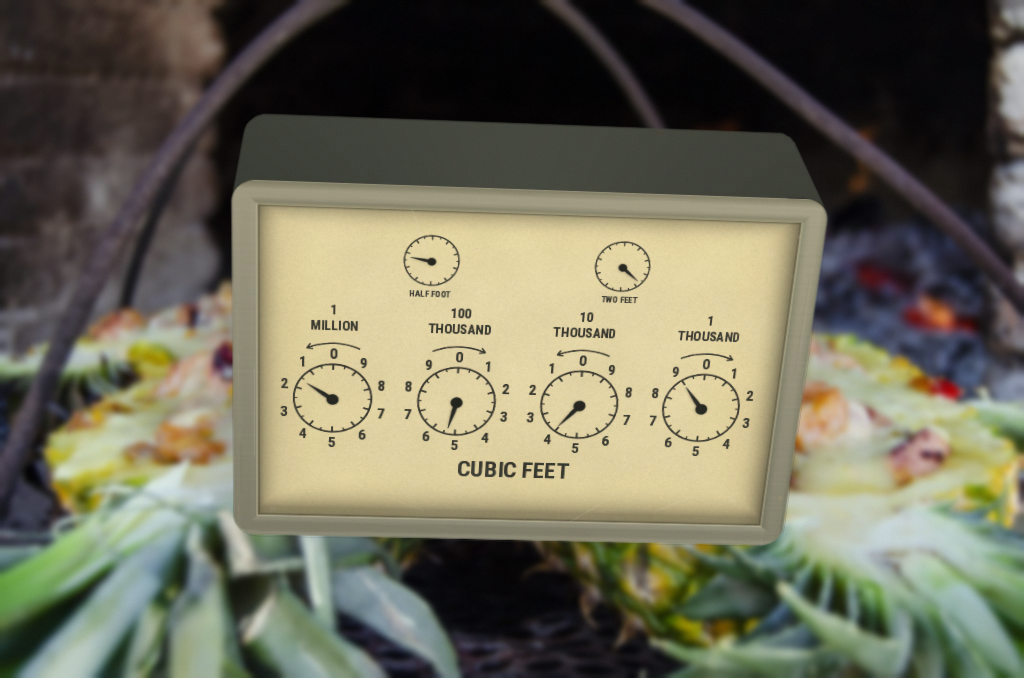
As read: 153900ft³
